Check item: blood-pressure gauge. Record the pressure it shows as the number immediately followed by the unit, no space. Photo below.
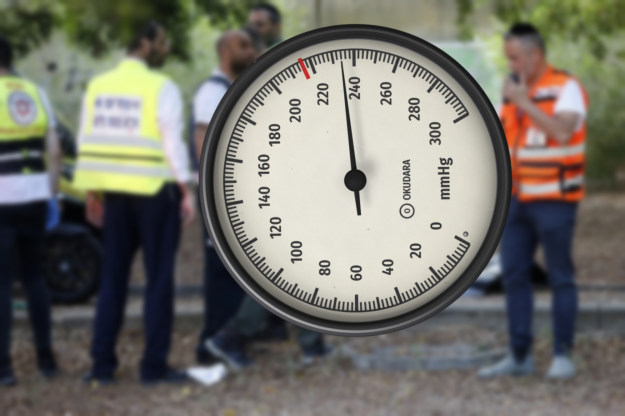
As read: 234mmHg
